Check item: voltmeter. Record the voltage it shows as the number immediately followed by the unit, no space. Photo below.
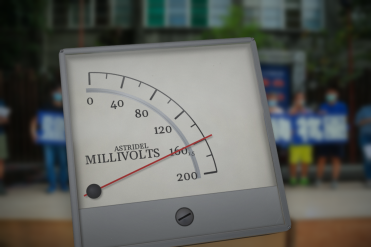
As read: 160mV
